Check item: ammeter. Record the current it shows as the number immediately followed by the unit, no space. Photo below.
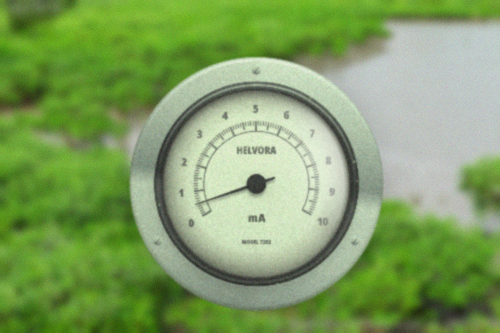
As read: 0.5mA
